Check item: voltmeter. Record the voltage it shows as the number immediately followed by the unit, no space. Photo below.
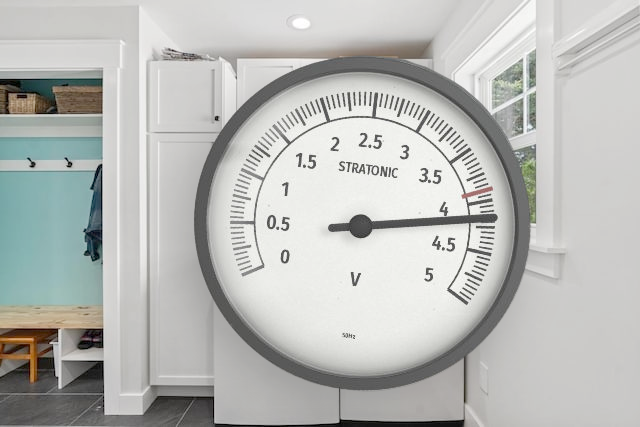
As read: 4.15V
